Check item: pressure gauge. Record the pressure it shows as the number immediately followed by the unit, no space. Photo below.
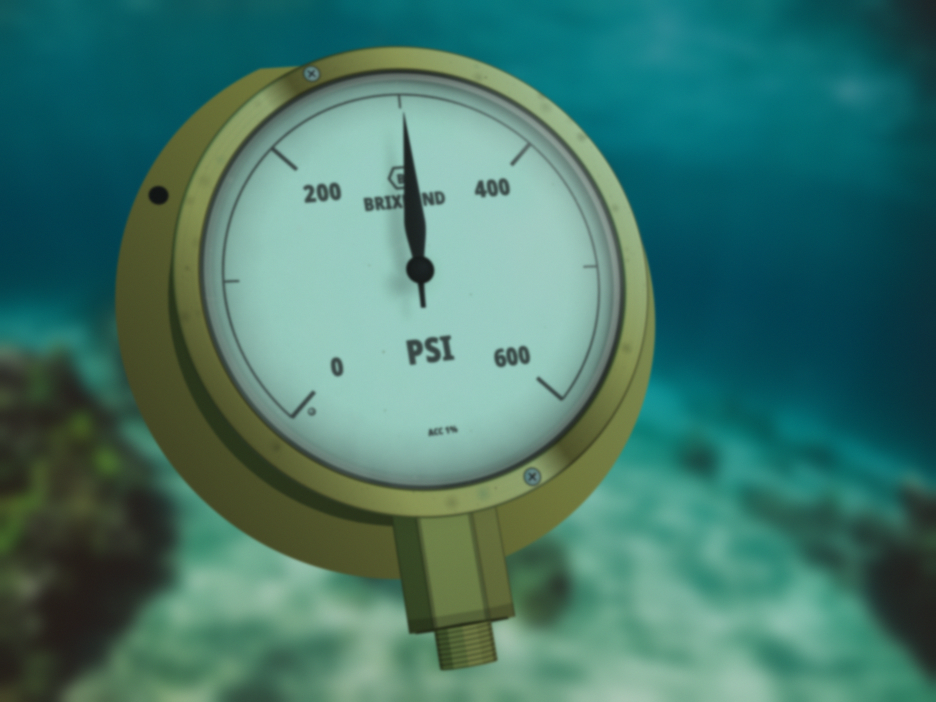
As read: 300psi
